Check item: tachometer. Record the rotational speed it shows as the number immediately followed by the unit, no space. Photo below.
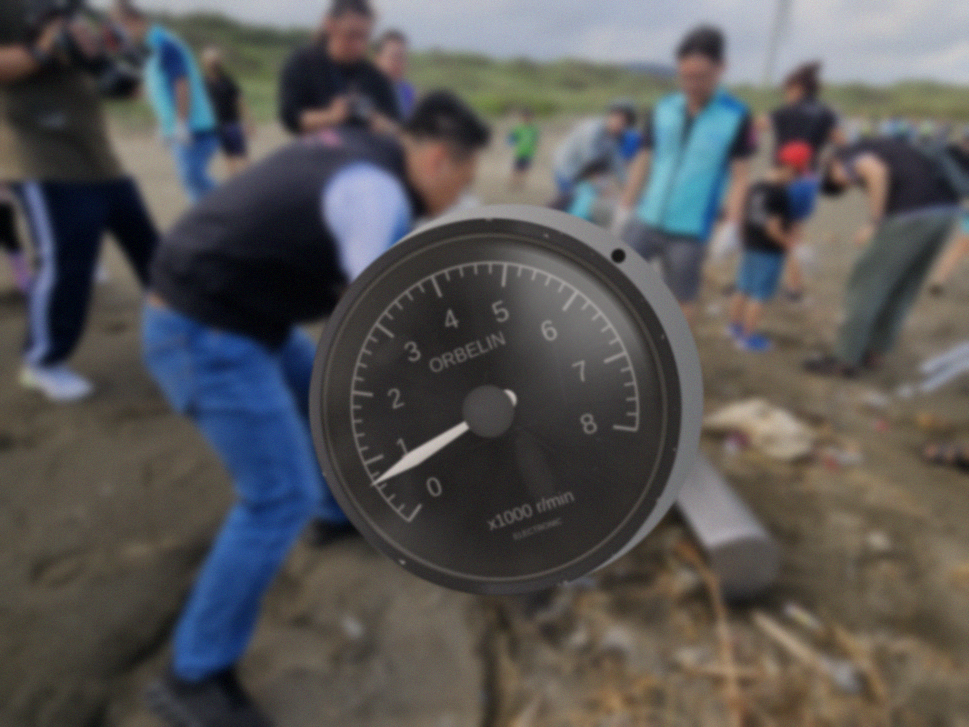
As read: 700rpm
